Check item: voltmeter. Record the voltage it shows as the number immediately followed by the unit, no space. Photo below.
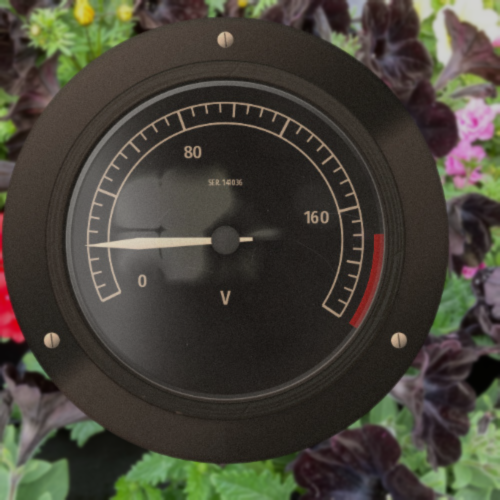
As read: 20V
